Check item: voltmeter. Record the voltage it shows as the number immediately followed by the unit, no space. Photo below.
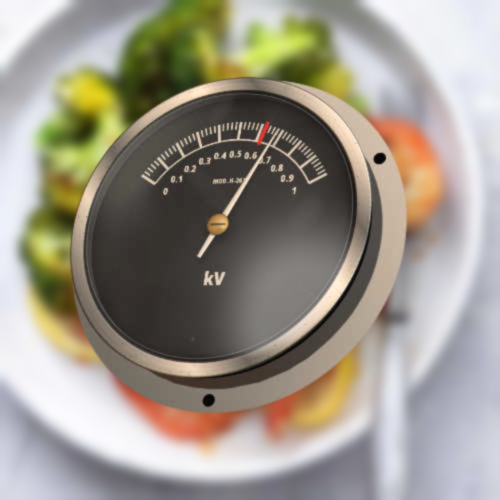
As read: 0.7kV
